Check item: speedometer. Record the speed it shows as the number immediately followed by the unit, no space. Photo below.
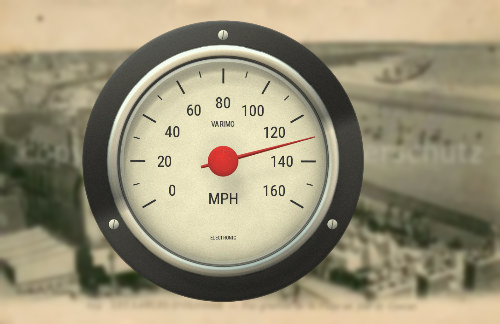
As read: 130mph
